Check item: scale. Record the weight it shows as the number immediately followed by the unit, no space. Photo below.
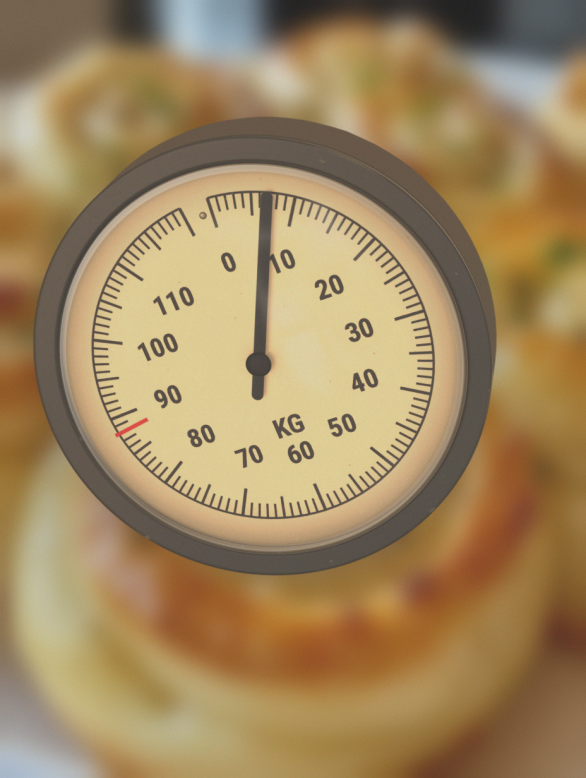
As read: 7kg
